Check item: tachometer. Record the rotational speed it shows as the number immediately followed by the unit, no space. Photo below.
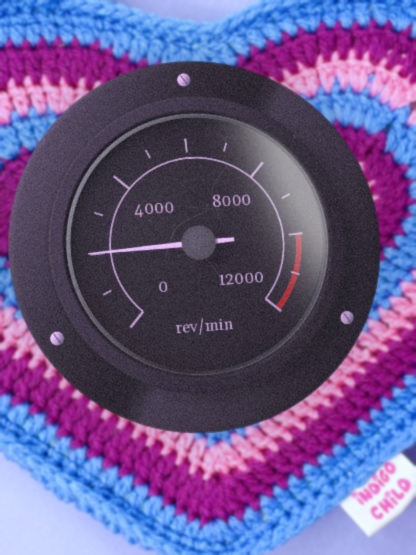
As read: 2000rpm
